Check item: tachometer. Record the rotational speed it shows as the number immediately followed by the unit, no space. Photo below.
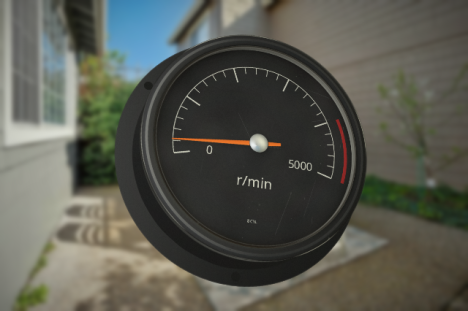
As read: 200rpm
